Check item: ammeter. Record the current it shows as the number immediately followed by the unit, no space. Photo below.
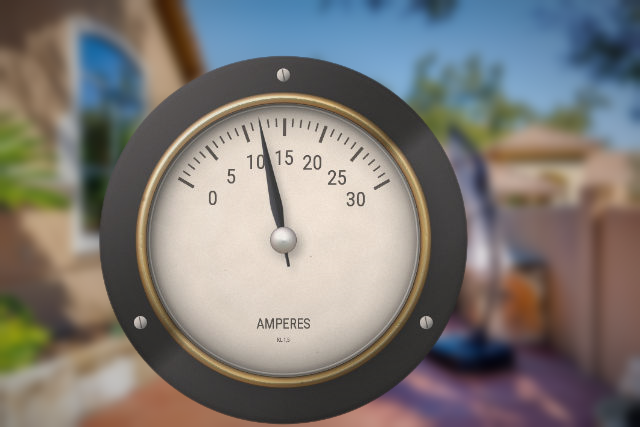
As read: 12A
